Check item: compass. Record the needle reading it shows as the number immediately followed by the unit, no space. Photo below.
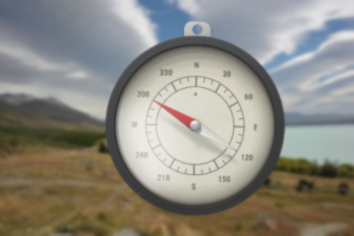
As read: 300°
